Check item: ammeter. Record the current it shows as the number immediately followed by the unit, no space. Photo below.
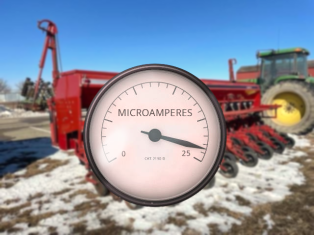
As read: 23.5µA
